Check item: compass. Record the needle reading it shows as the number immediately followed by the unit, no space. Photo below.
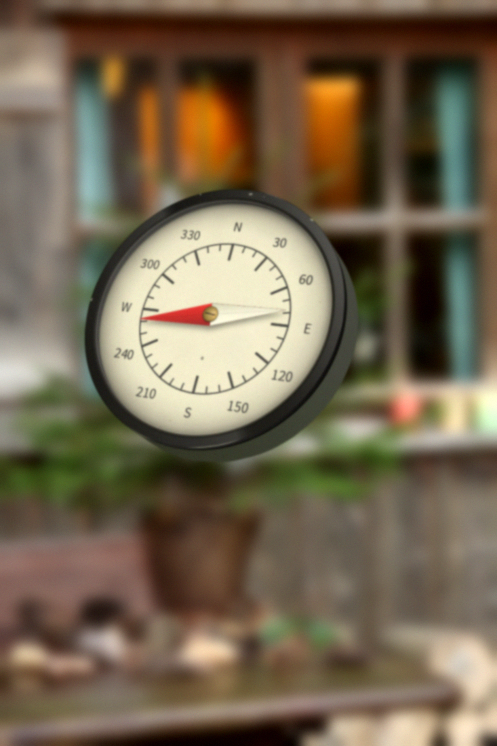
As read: 260°
